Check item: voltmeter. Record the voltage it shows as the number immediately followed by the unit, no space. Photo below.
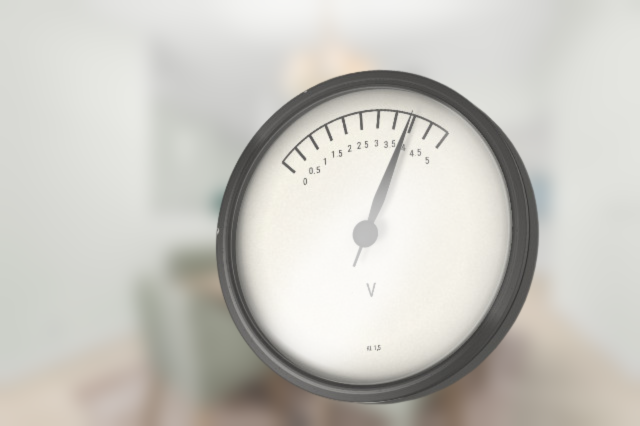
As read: 4V
